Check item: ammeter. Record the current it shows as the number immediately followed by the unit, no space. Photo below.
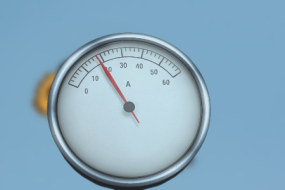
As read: 18A
